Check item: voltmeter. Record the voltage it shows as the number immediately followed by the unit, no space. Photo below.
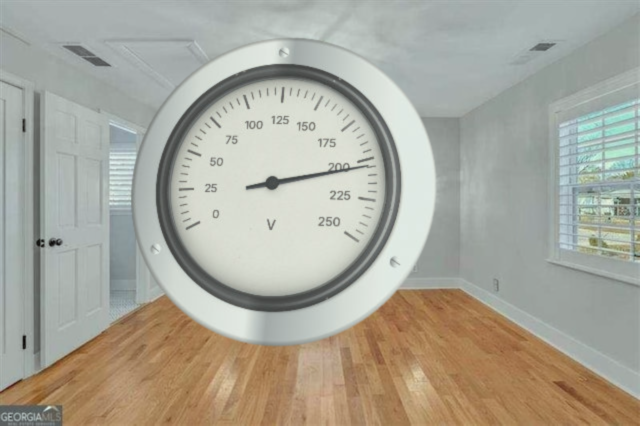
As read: 205V
